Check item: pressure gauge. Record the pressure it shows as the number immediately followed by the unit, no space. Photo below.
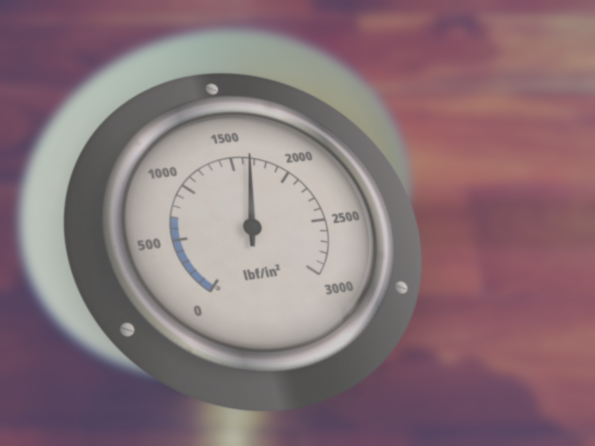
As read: 1650psi
